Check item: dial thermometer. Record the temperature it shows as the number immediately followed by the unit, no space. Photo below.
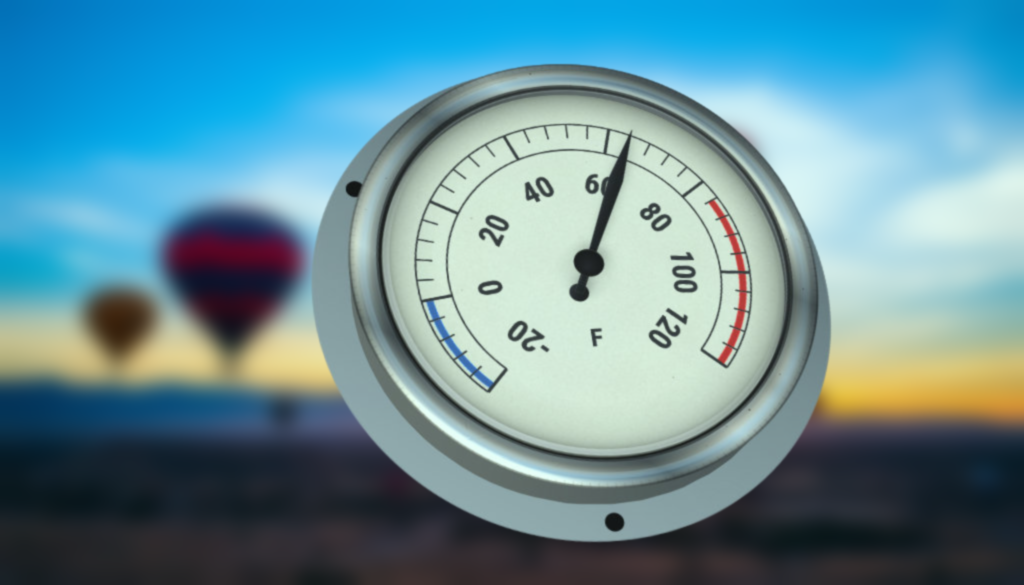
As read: 64°F
